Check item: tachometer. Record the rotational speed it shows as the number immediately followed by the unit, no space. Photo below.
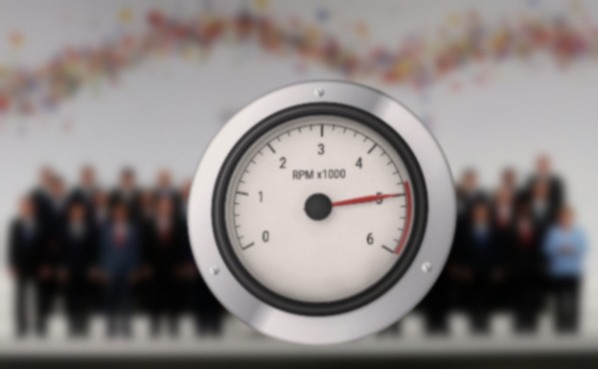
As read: 5000rpm
